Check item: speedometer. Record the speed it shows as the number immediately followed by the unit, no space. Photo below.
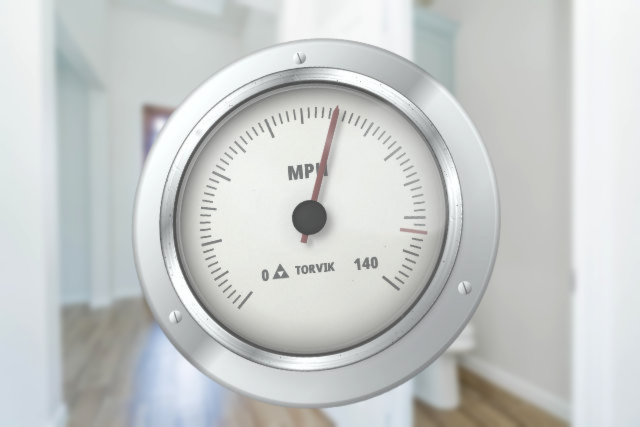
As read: 80mph
